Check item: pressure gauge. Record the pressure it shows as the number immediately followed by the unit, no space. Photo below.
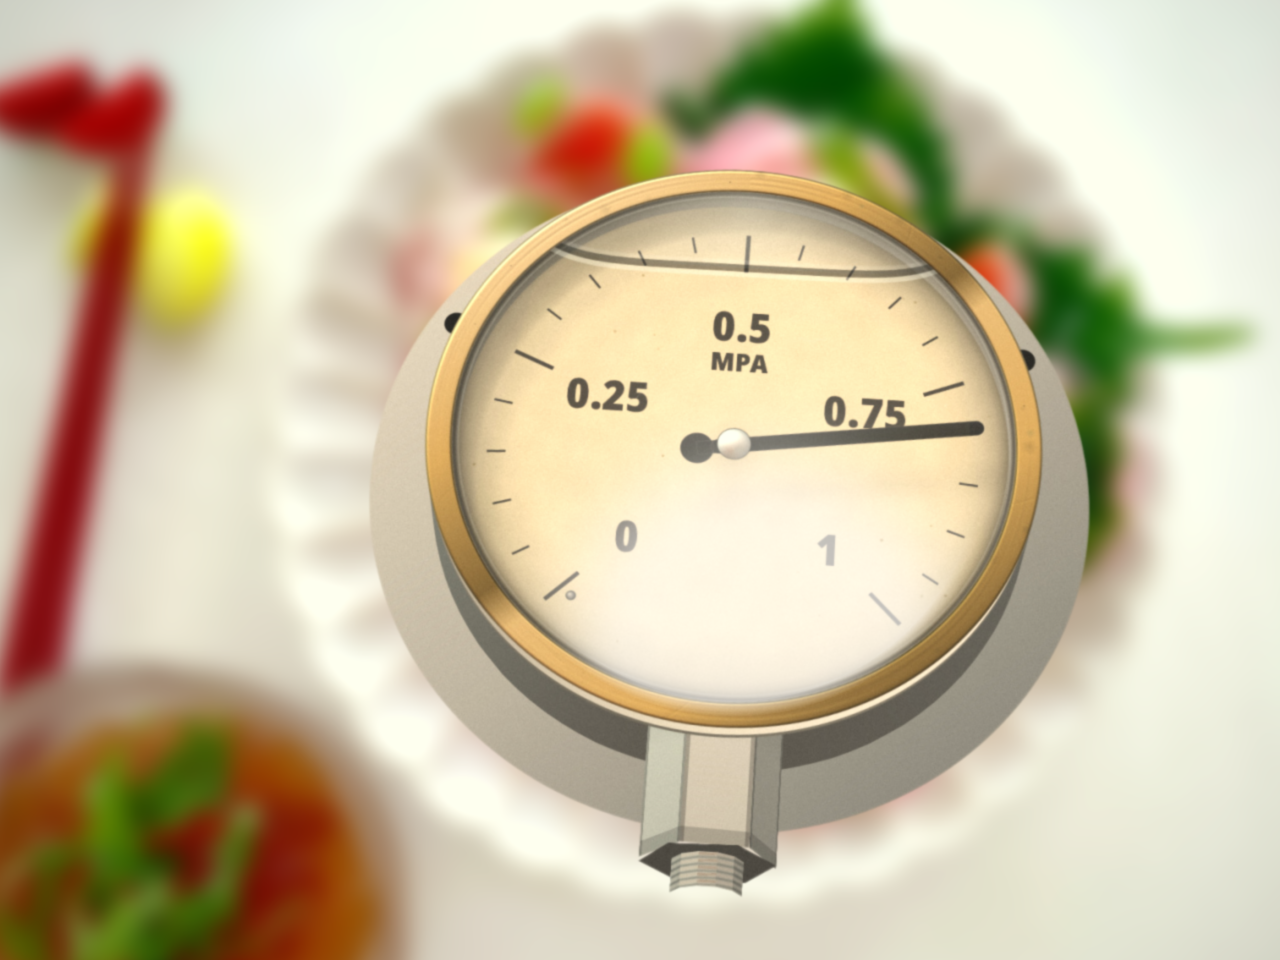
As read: 0.8MPa
